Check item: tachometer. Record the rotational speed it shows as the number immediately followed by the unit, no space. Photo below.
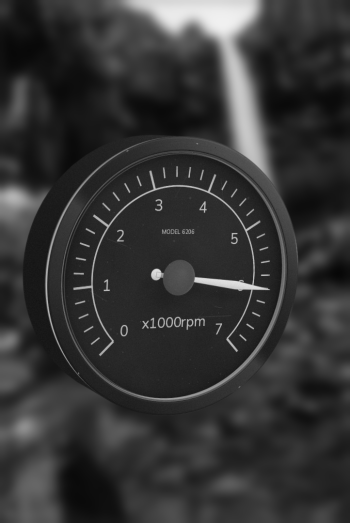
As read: 6000rpm
